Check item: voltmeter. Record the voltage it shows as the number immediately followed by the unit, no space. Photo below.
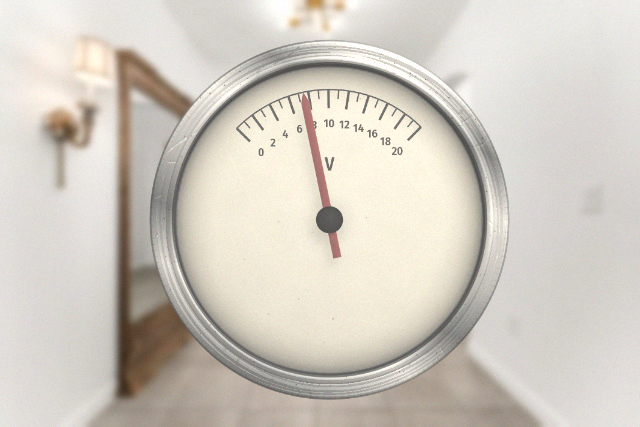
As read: 7.5V
